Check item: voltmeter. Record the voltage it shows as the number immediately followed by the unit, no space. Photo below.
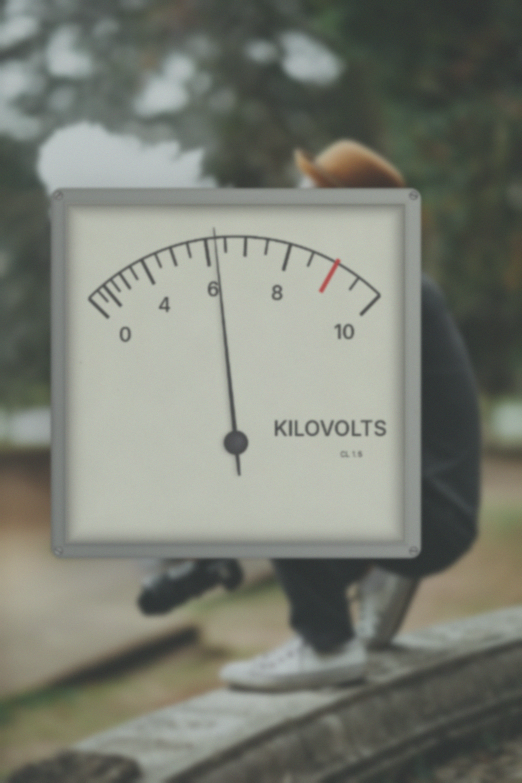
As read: 6.25kV
